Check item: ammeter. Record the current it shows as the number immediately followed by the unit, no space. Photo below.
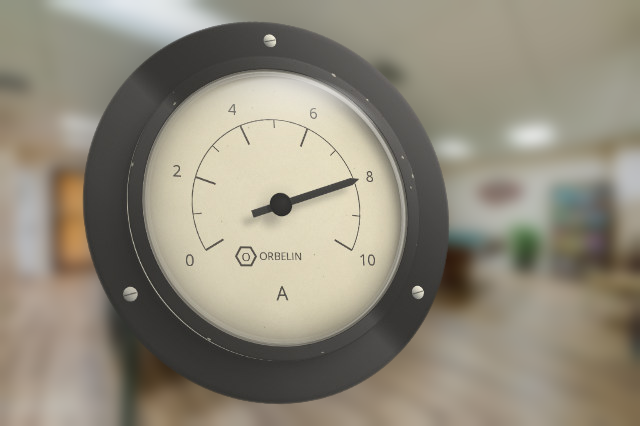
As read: 8A
